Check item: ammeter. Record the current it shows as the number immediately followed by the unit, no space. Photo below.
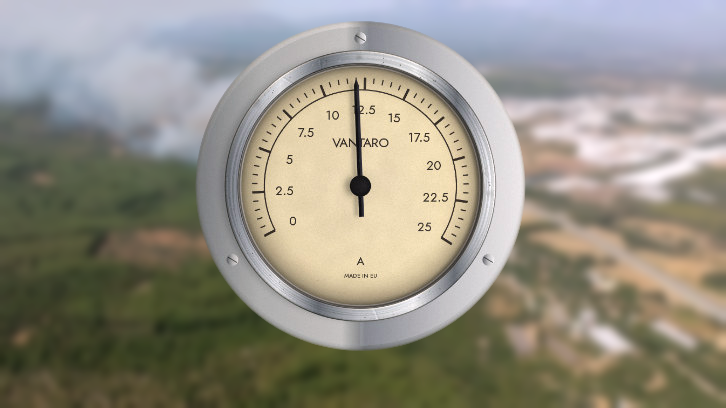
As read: 12A
